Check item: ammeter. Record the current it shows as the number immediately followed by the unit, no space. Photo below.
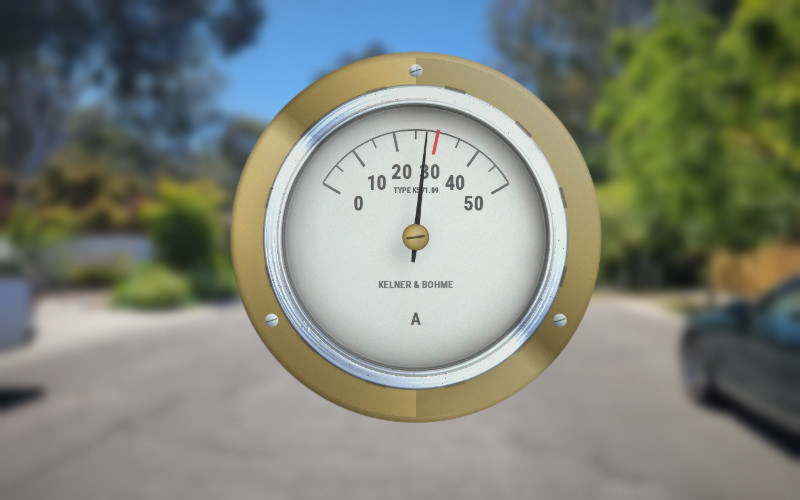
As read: 27.5A
